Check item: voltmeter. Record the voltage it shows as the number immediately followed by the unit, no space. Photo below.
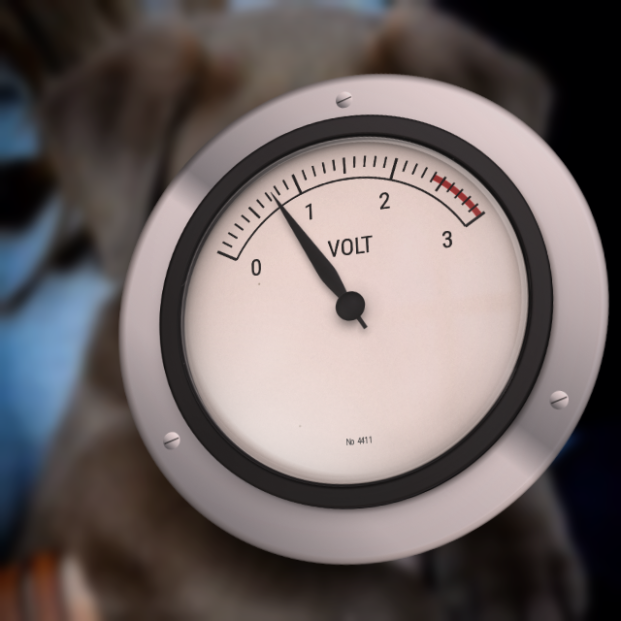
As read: 0.75V
